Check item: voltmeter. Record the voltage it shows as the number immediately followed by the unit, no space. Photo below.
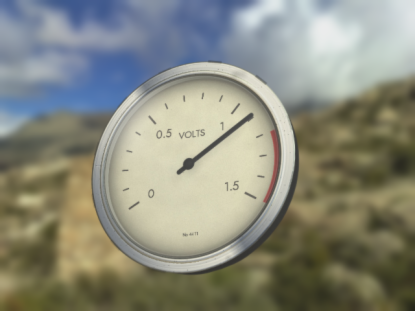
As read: 1.1V
